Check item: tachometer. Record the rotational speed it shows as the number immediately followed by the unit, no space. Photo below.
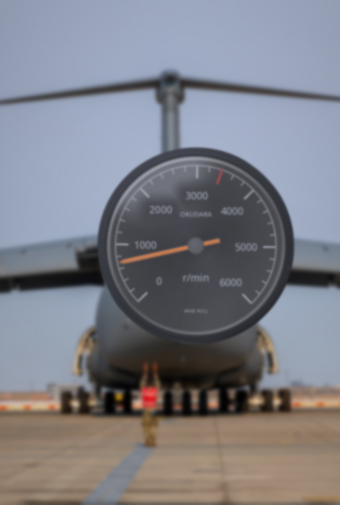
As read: 700rpm
